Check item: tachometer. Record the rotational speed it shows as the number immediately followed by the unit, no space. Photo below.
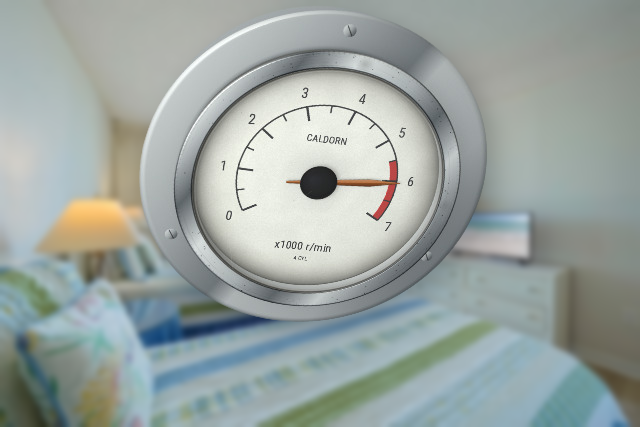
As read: 6000rpm
